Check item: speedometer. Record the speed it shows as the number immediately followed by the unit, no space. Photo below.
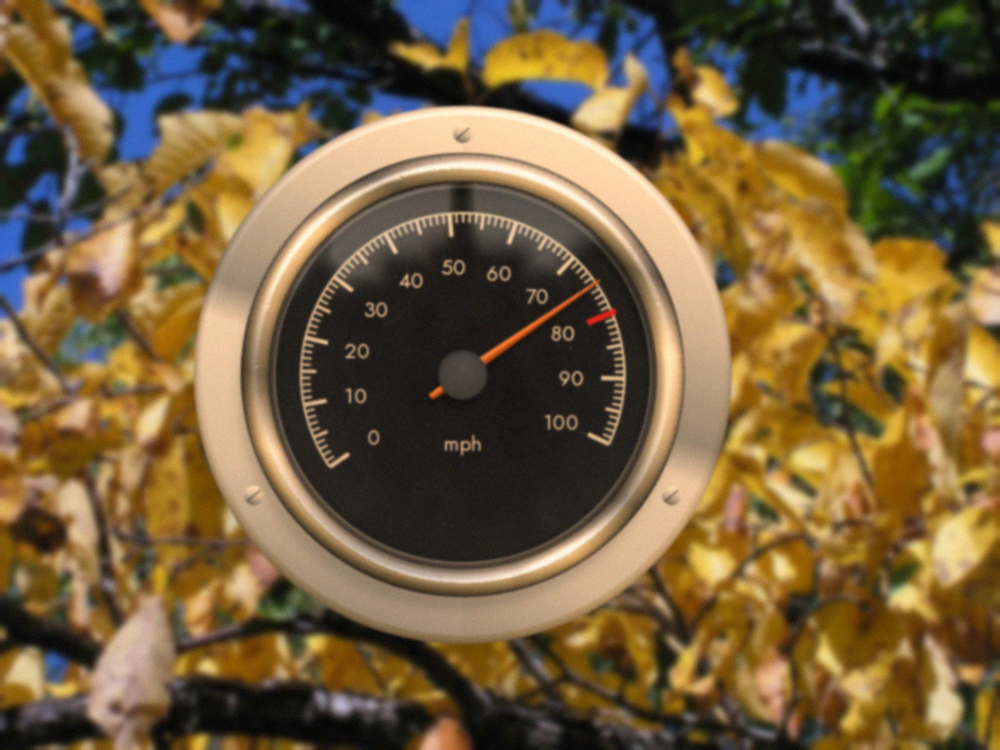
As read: 75mph
